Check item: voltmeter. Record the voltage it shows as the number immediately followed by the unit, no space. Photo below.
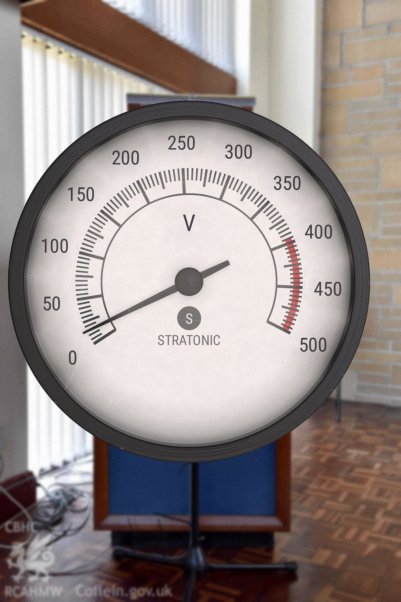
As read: 15V
